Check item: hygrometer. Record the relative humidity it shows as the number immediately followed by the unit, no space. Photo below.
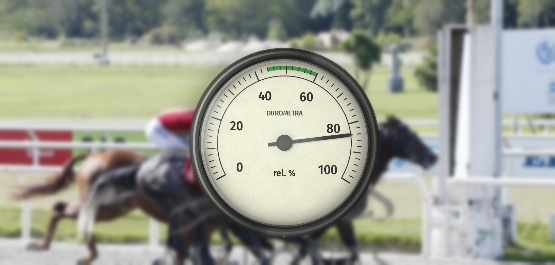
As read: 84%
